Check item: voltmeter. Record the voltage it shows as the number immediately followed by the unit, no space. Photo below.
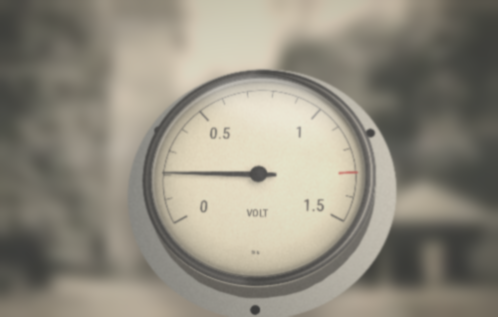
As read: 0.2V
